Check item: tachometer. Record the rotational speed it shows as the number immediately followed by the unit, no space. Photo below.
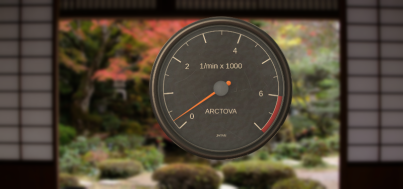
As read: 250rpm
